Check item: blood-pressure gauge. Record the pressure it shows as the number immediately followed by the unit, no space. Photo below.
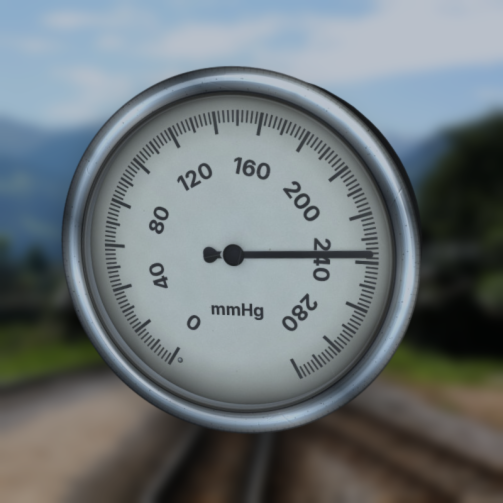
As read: 236mmHg
